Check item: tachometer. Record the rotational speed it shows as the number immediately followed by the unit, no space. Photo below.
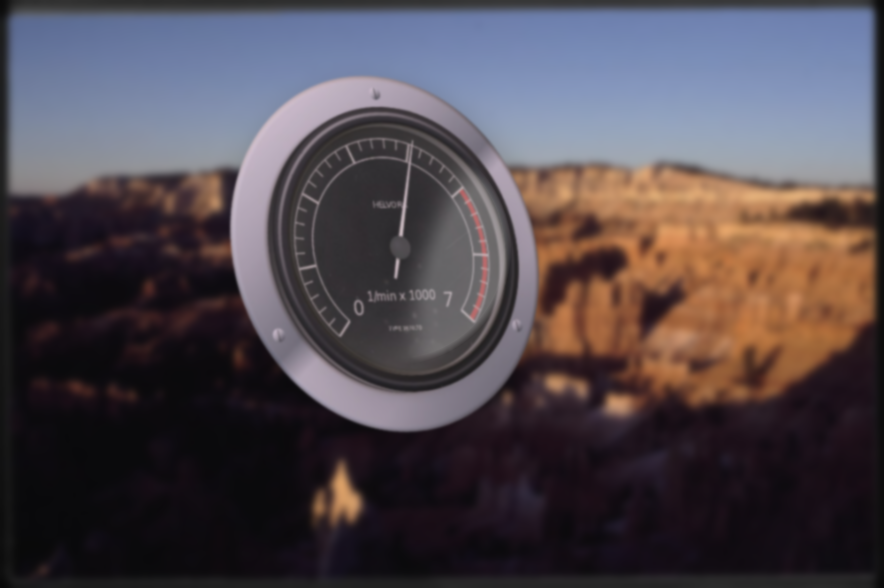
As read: 4000rpm
